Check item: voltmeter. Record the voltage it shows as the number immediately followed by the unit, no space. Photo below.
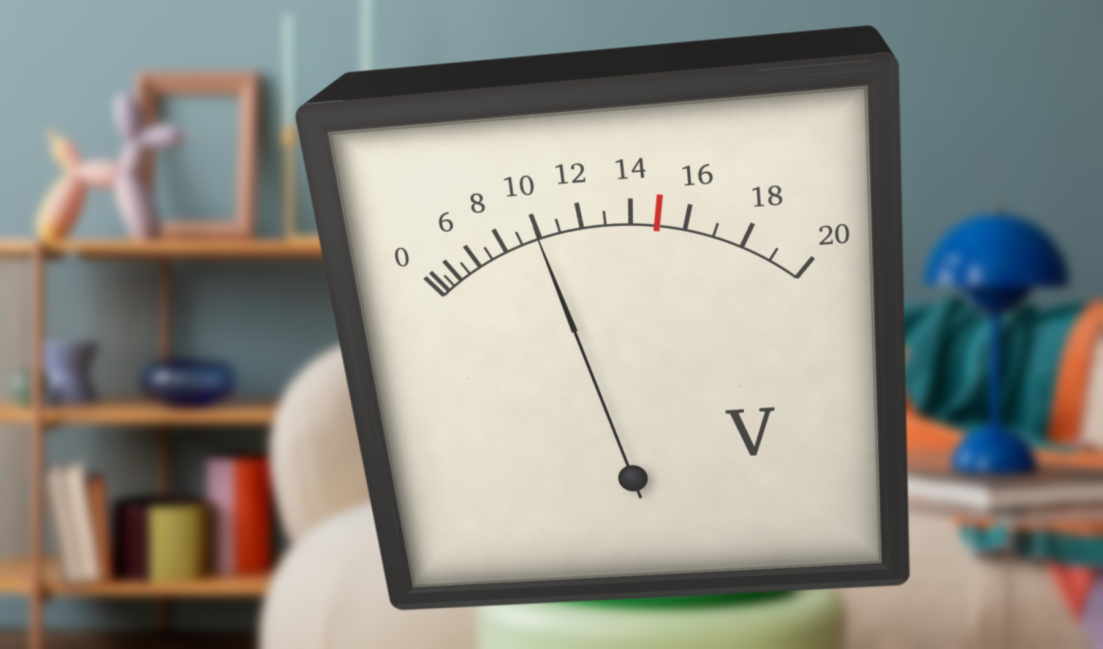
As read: 10V
